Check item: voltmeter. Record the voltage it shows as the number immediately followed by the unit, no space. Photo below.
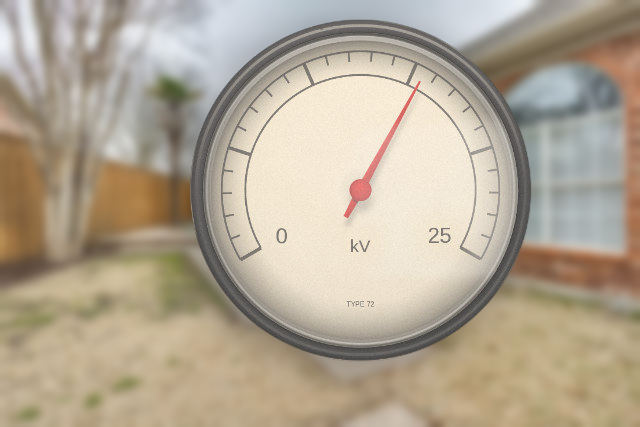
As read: 15.5kV
